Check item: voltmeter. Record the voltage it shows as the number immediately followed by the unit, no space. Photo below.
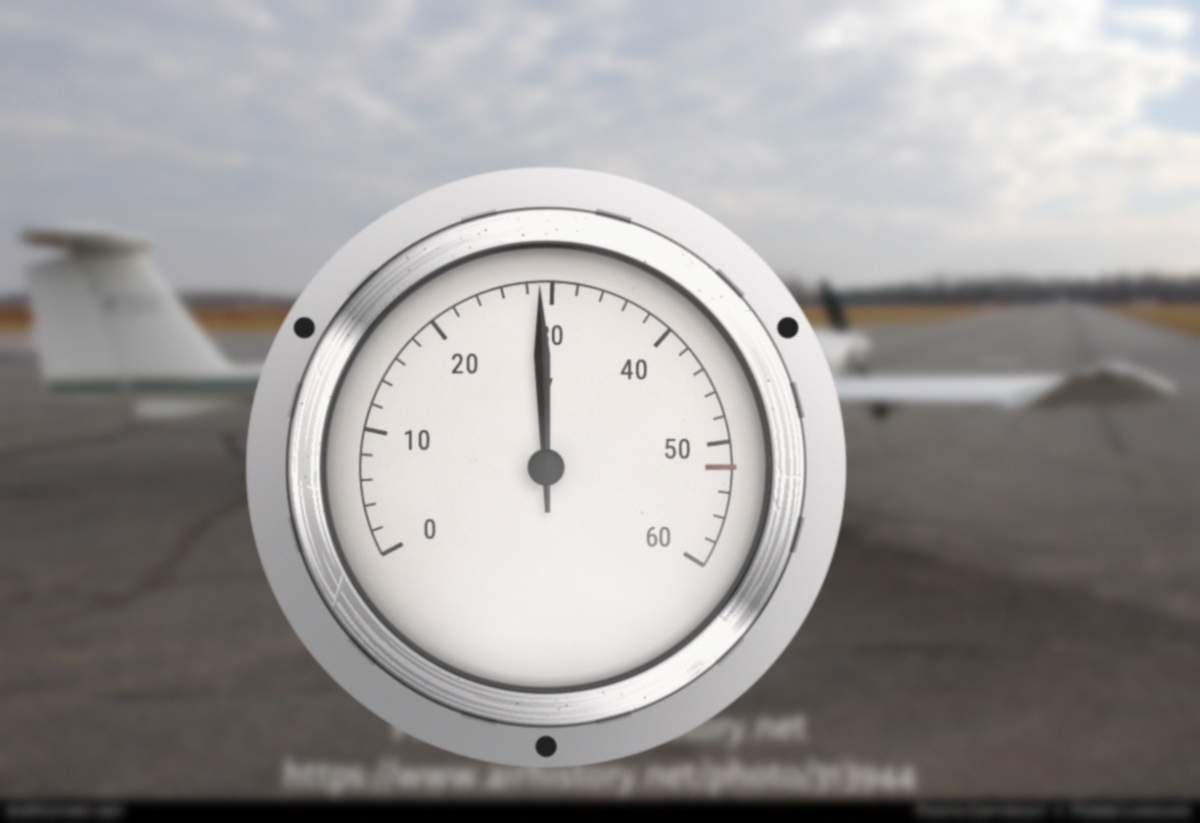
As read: 29V
